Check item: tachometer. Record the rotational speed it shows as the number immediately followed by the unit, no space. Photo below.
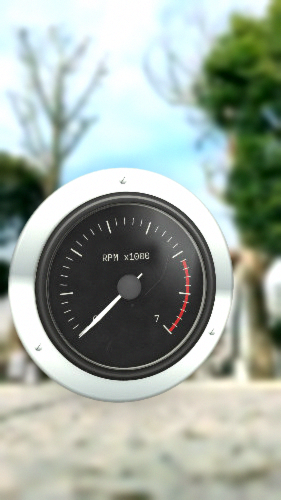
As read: 0rpm
